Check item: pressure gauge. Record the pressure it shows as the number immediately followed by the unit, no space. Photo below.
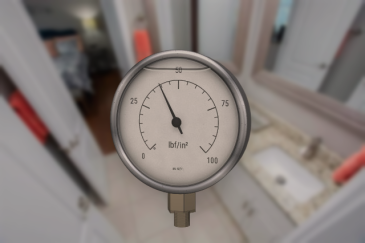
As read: 40psi
